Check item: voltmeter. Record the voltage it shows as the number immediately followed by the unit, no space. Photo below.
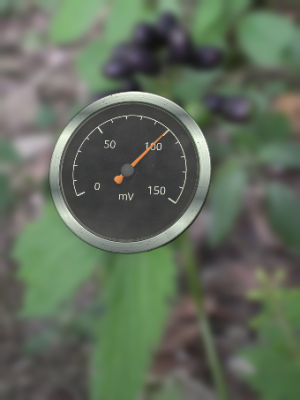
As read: 100mV
